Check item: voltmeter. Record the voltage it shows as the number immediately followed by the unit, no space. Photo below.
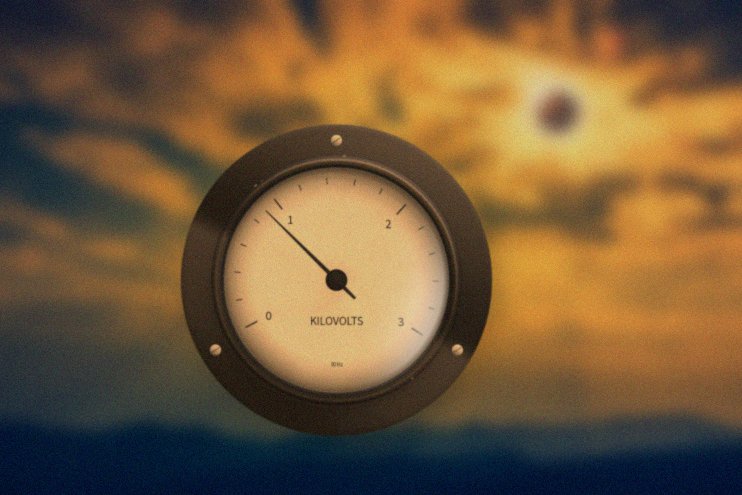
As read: 0.9kV
